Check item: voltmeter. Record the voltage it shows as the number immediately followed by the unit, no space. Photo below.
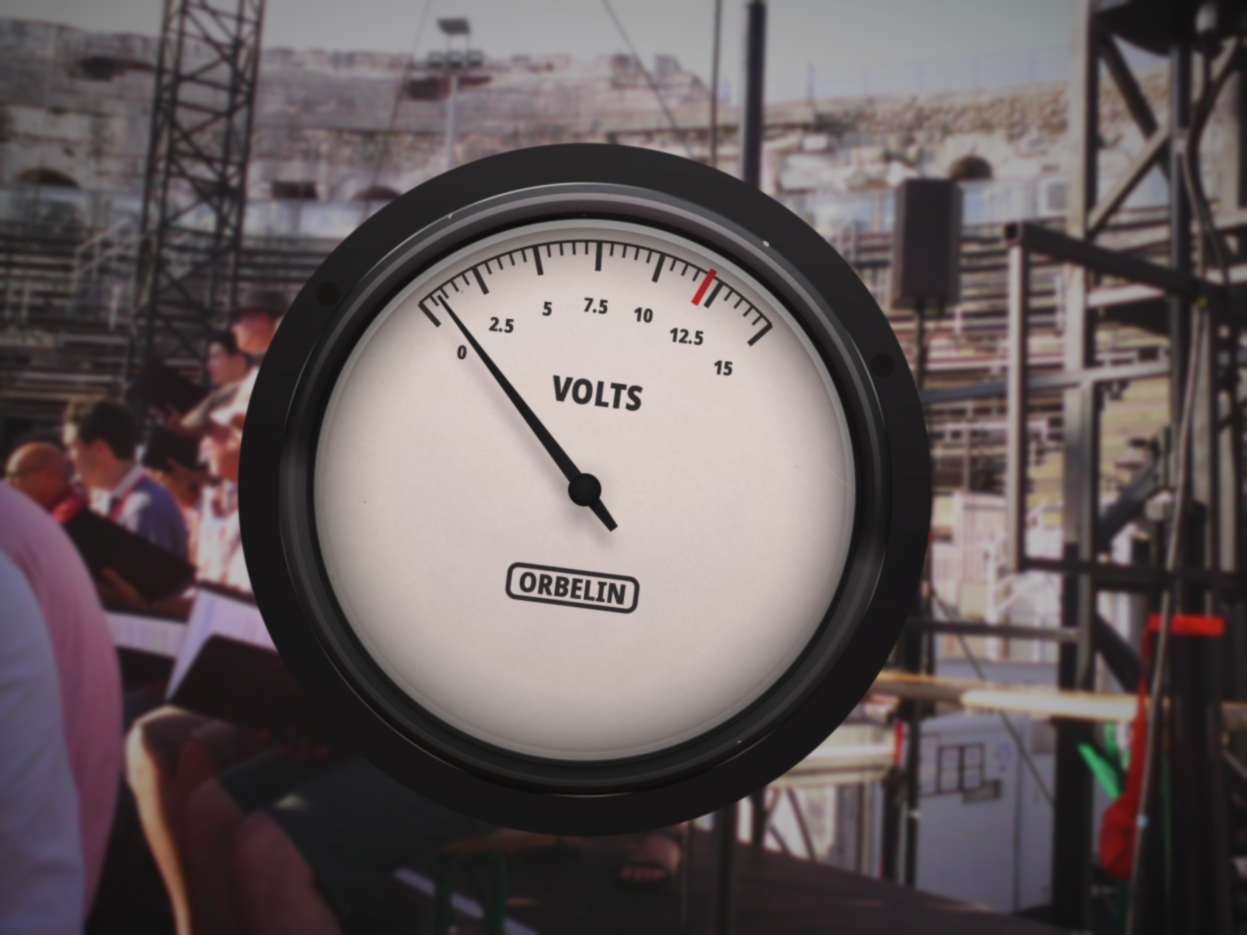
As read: 0.75V
